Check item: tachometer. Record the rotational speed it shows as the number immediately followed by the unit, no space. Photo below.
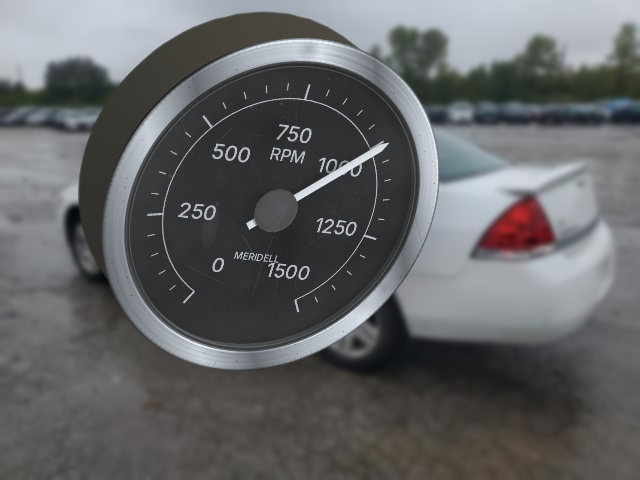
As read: 1000rpm
